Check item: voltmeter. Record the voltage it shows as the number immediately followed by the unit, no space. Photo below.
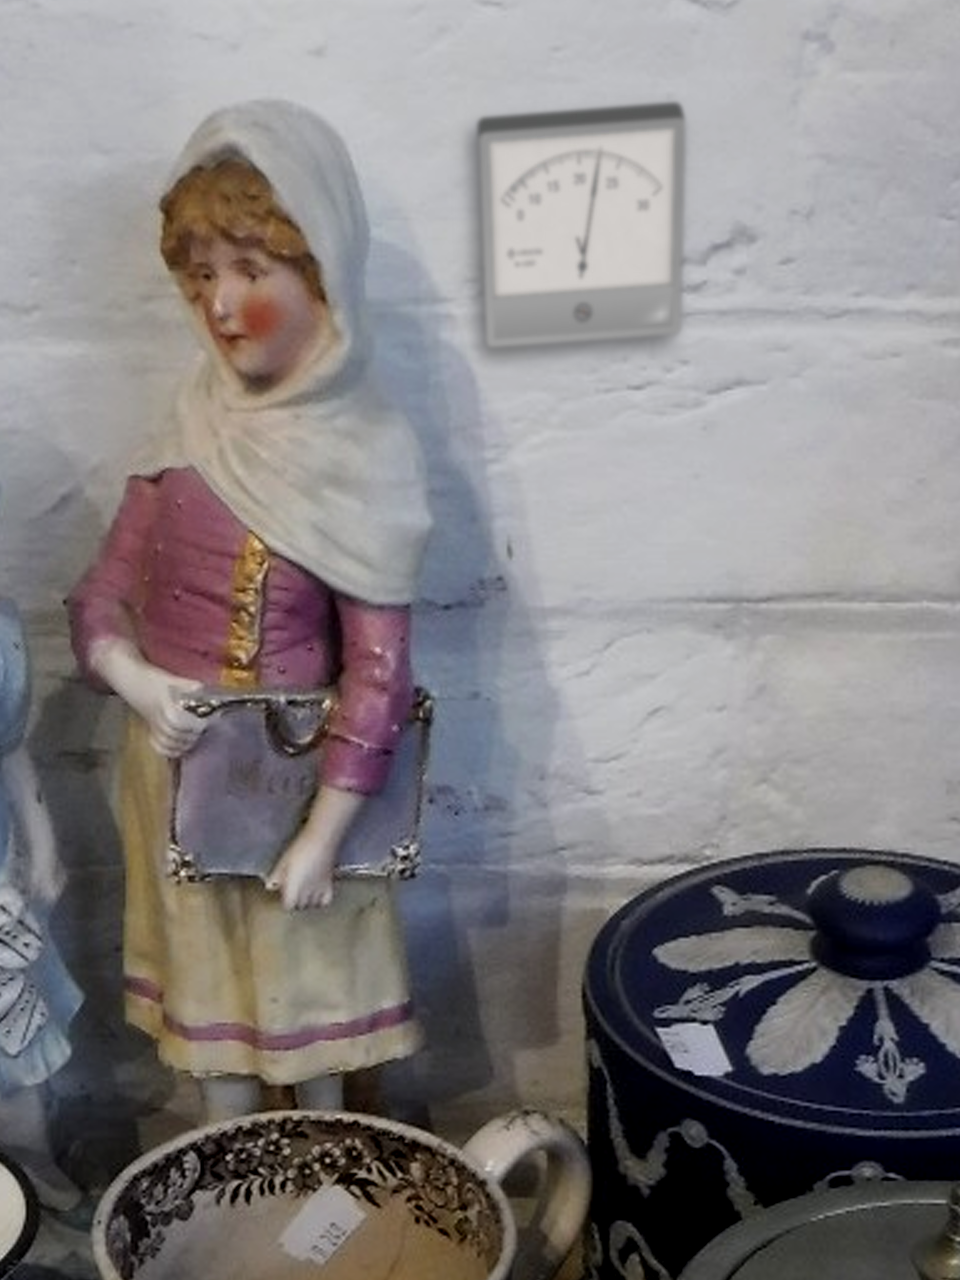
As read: 22.5V
